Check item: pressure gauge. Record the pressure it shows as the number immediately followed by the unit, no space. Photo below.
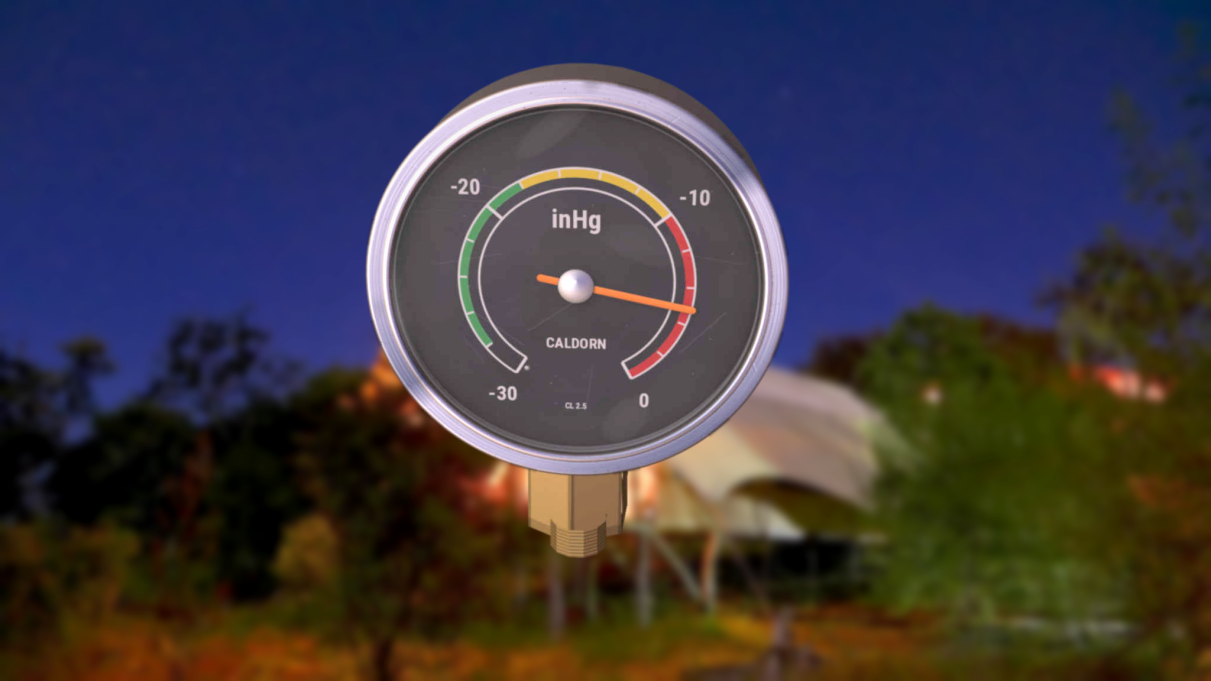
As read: -5inHg
